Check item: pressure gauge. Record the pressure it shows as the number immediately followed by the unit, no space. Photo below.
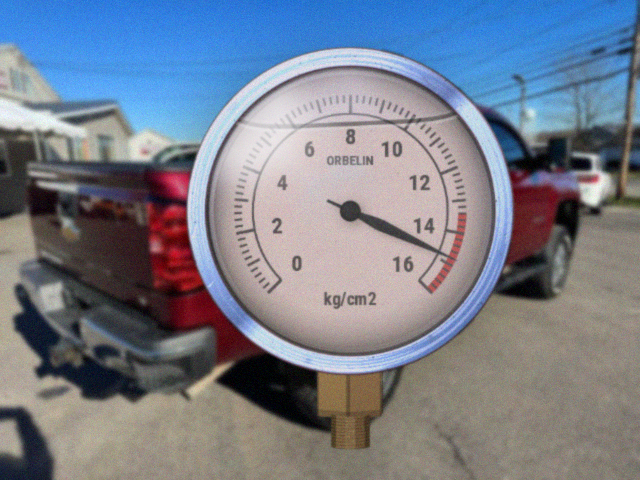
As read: 14.8kg/cm²
